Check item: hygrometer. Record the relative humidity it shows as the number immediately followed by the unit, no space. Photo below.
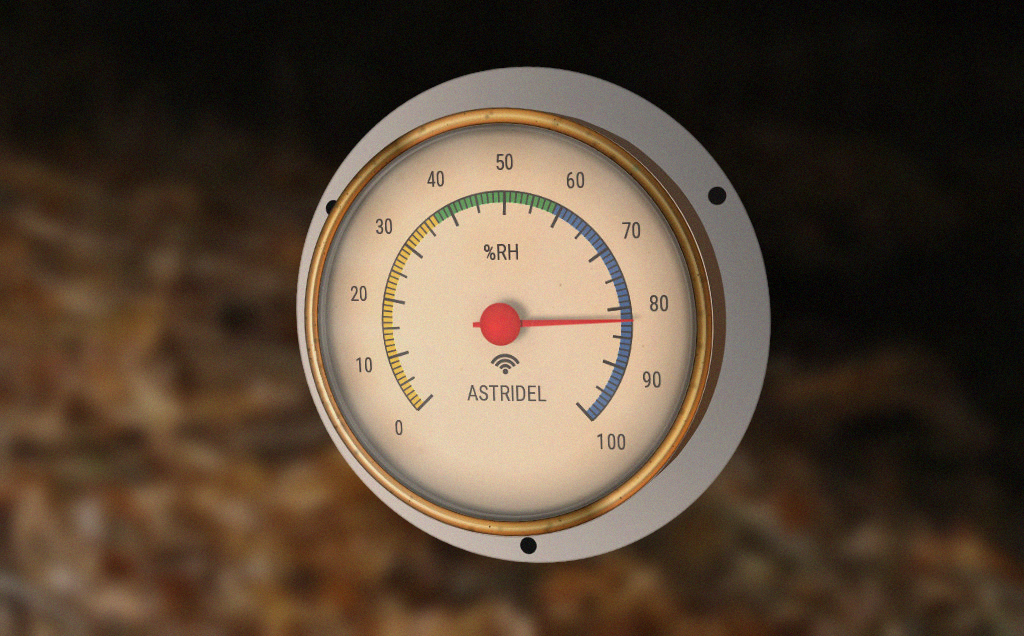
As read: 82%
